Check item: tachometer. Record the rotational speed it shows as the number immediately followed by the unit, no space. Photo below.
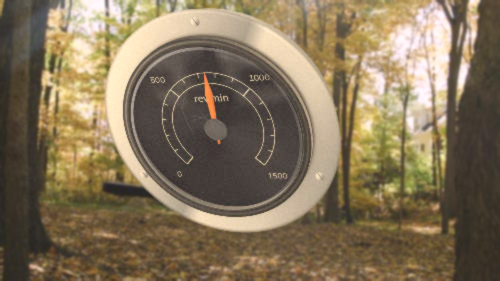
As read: 750rpm
